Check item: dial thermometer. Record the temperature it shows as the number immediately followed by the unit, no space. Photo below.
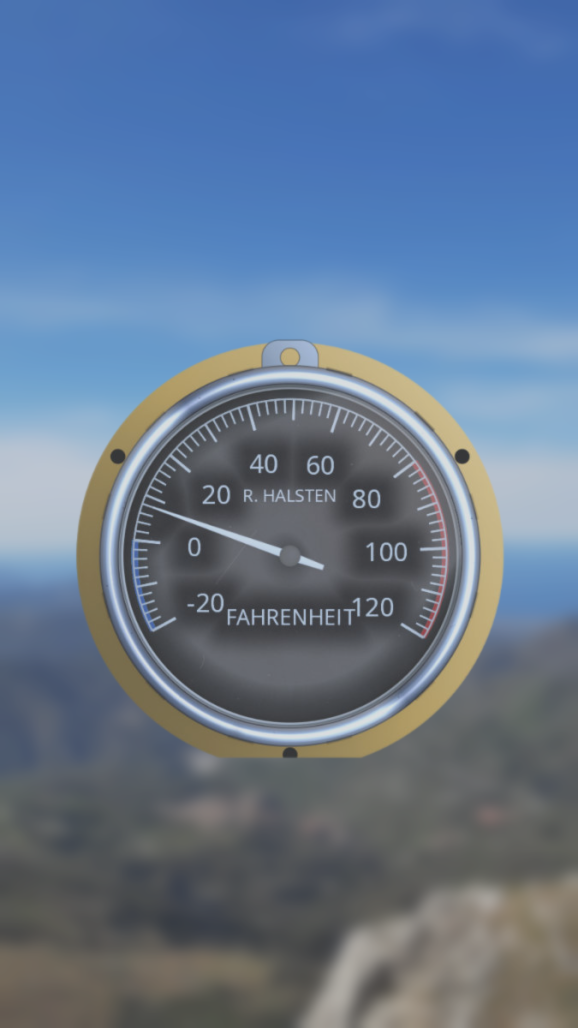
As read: 8°F
